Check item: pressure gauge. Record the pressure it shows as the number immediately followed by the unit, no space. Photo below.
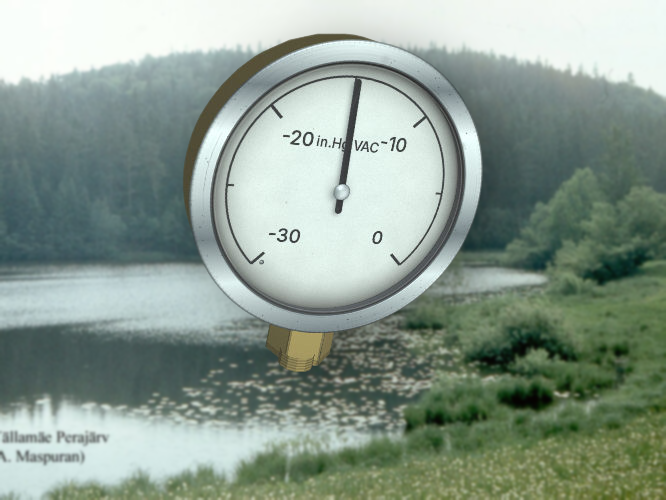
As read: -15inHg
